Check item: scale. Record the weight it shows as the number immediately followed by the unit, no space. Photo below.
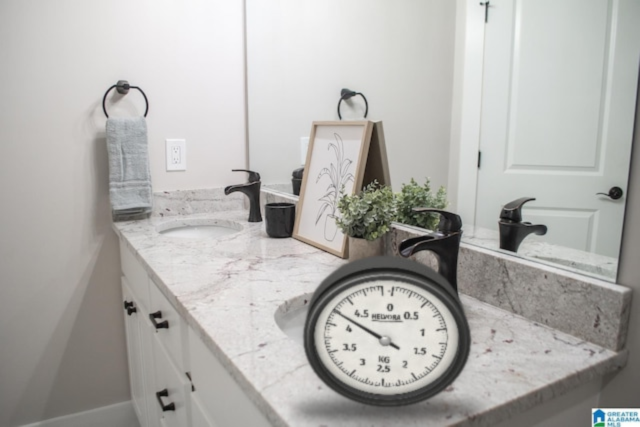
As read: 4.25kg
